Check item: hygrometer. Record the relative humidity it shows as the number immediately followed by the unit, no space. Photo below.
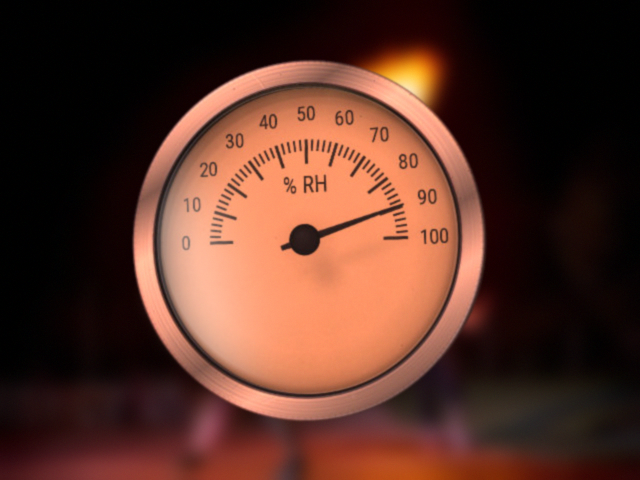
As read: 90%
